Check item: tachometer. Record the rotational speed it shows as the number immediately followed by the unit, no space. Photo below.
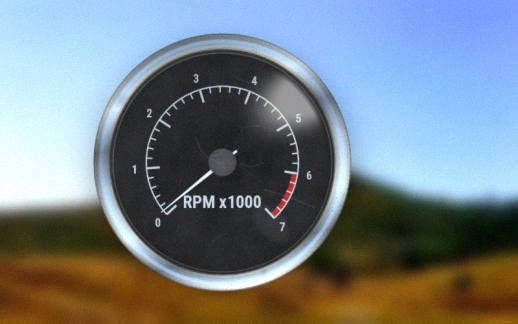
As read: 100rpm
